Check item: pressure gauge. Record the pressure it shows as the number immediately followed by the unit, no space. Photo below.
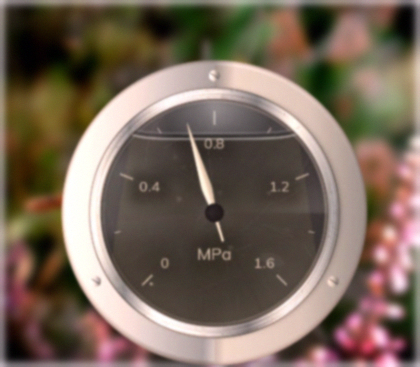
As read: 0.7MPa
